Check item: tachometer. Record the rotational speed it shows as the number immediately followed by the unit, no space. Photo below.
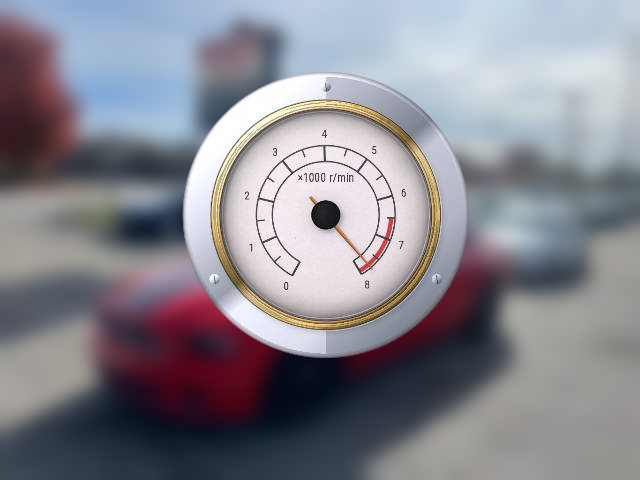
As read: 7750rpm
